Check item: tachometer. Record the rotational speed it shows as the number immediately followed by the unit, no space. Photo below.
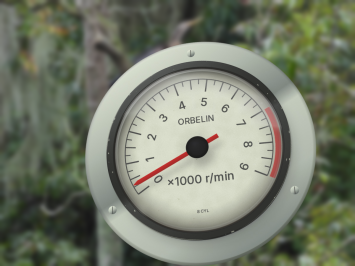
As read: 250rpm
